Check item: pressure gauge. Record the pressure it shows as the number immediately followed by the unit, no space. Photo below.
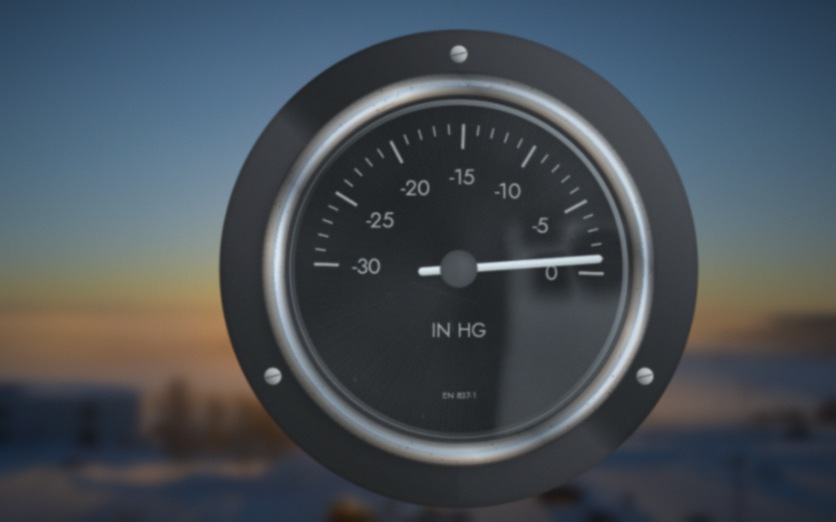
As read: -1inHg
